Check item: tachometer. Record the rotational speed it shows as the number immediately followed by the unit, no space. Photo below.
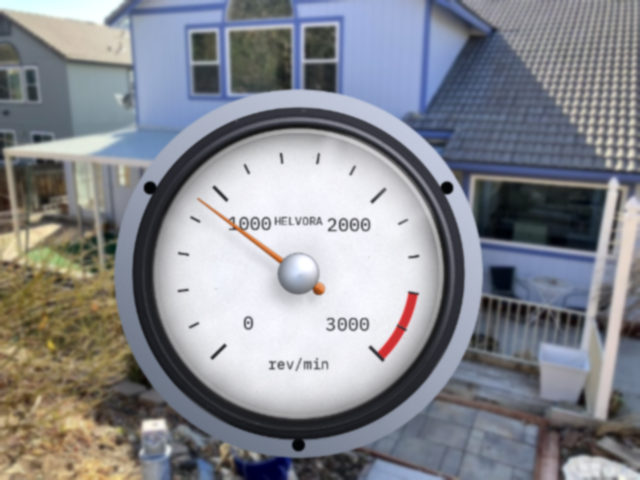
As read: 900rpm
